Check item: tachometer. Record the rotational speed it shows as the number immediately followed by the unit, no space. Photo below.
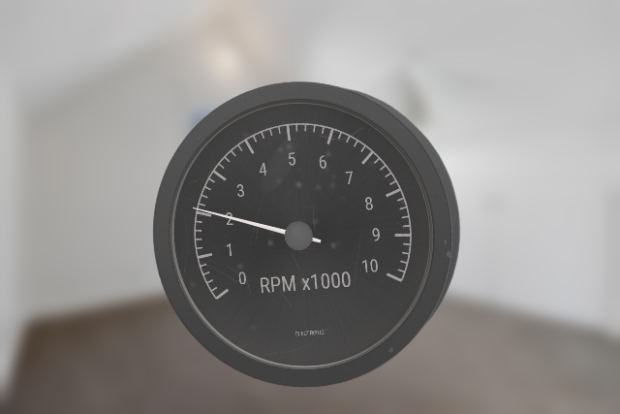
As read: 2100rpm
